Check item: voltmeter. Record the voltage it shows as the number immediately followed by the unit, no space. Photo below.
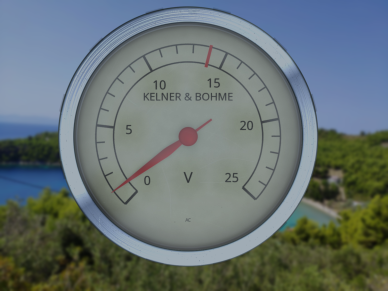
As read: 1V
